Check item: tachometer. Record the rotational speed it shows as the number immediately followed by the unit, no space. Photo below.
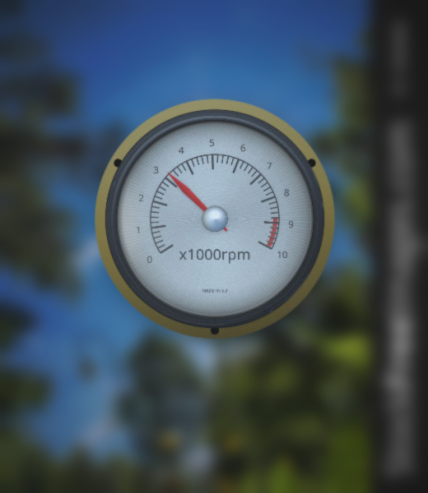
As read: 3200rpm
